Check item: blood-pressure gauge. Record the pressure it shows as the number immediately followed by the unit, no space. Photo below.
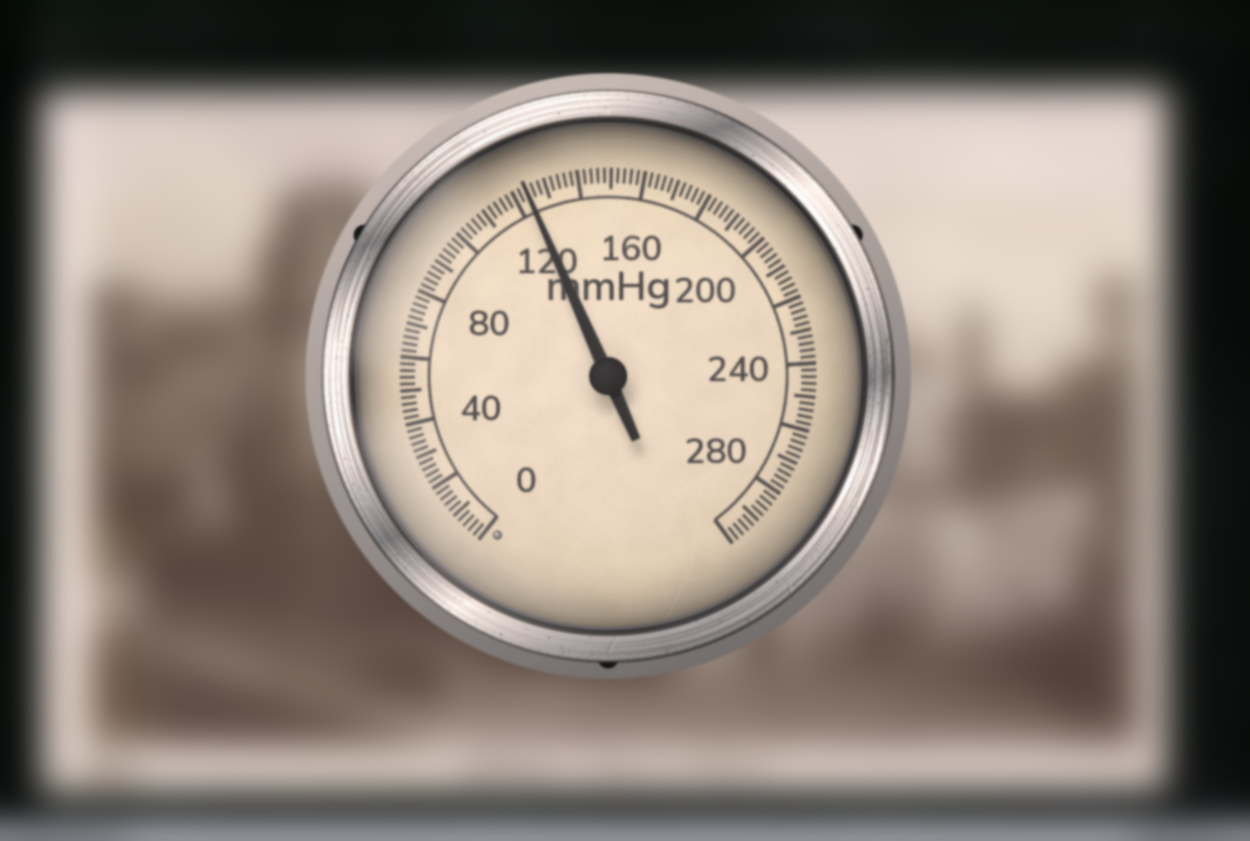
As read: 124mmHg
